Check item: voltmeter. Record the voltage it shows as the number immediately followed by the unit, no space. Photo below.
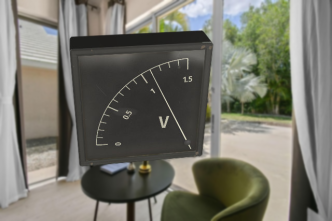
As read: 1.1V
